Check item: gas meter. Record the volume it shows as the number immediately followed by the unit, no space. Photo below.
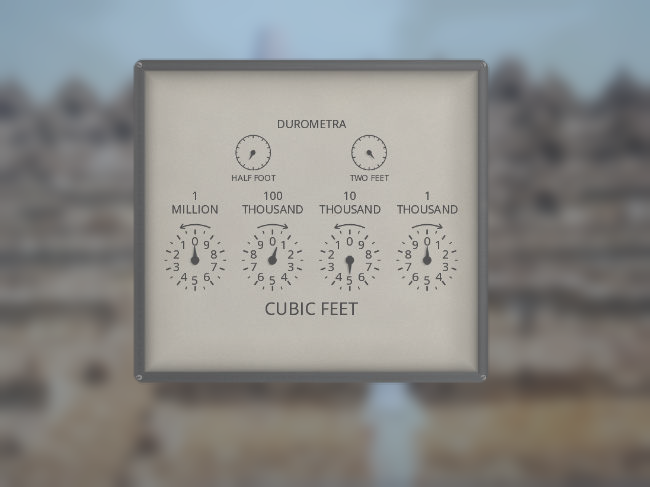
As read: 5000ft³
